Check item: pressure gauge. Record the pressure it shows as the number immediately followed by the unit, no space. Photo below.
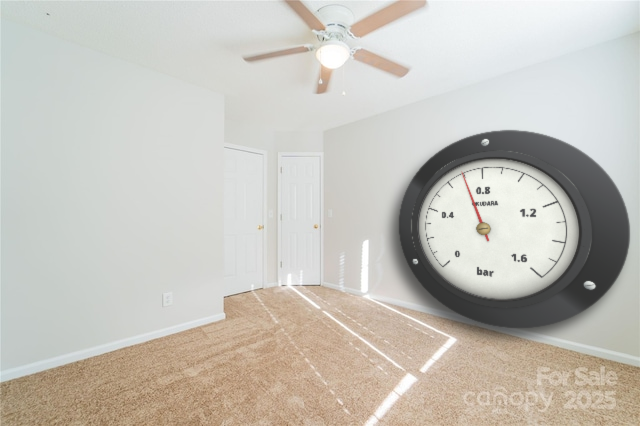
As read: 0.7bar
